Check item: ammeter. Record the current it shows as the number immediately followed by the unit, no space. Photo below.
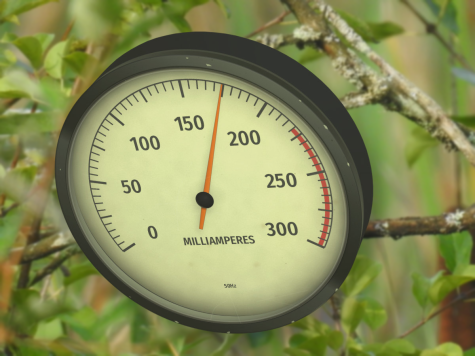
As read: 175mA
